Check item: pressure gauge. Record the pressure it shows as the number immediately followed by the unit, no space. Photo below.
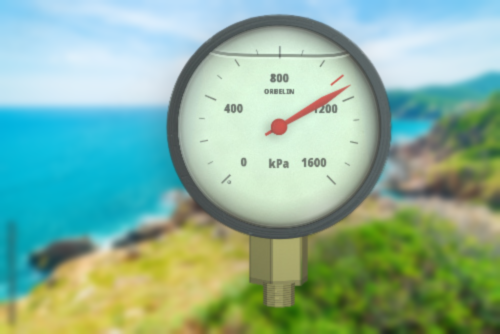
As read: 1150kPa
